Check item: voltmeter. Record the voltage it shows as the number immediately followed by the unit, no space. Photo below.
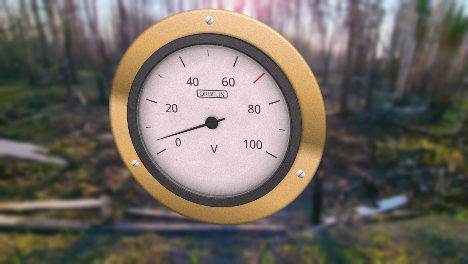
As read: 5V
